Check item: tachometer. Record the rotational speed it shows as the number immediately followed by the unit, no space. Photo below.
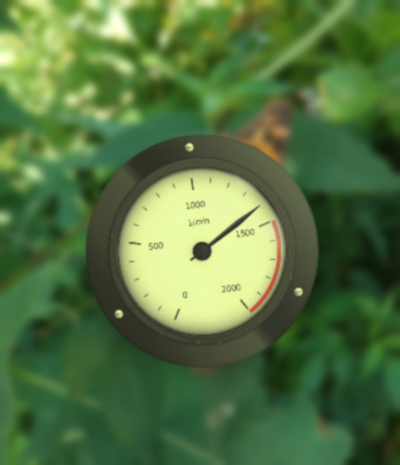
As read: 1400rpm
